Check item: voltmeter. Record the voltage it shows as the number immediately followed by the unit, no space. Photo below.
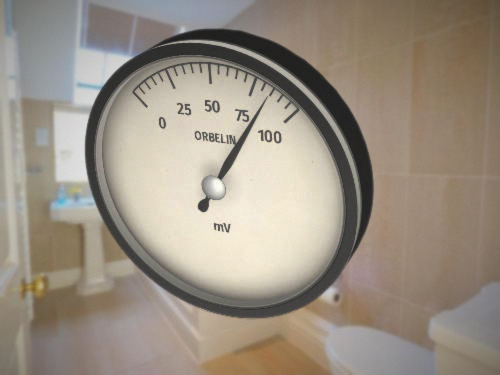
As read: 85mV
